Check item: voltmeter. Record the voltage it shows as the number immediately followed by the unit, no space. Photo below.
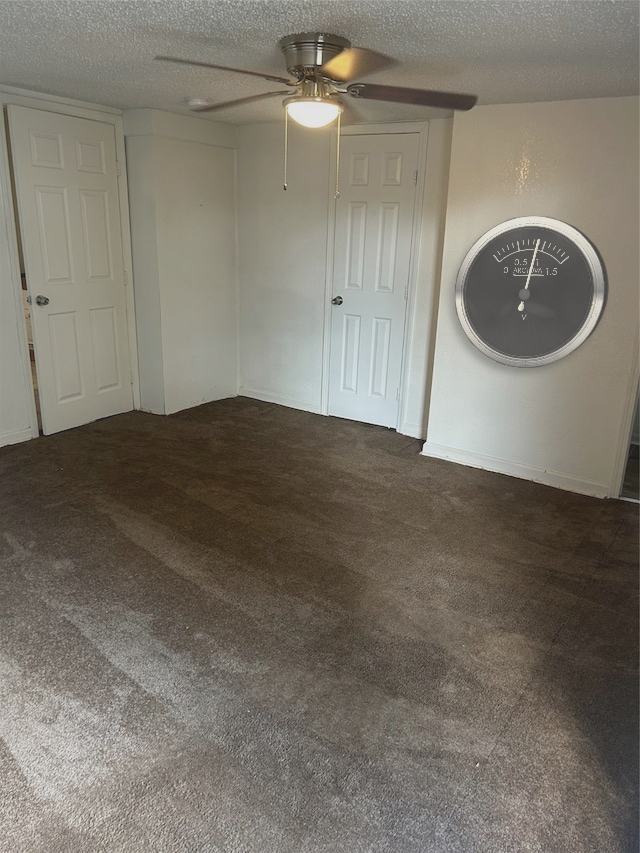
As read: 0.9V
